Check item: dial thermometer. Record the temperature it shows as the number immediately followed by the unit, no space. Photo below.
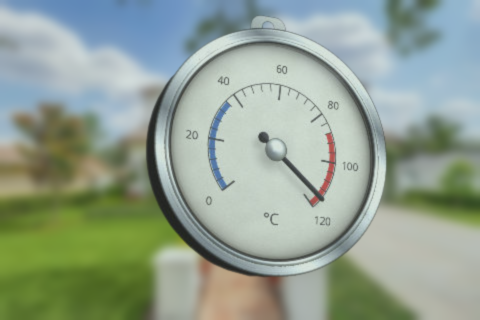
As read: 116°C
